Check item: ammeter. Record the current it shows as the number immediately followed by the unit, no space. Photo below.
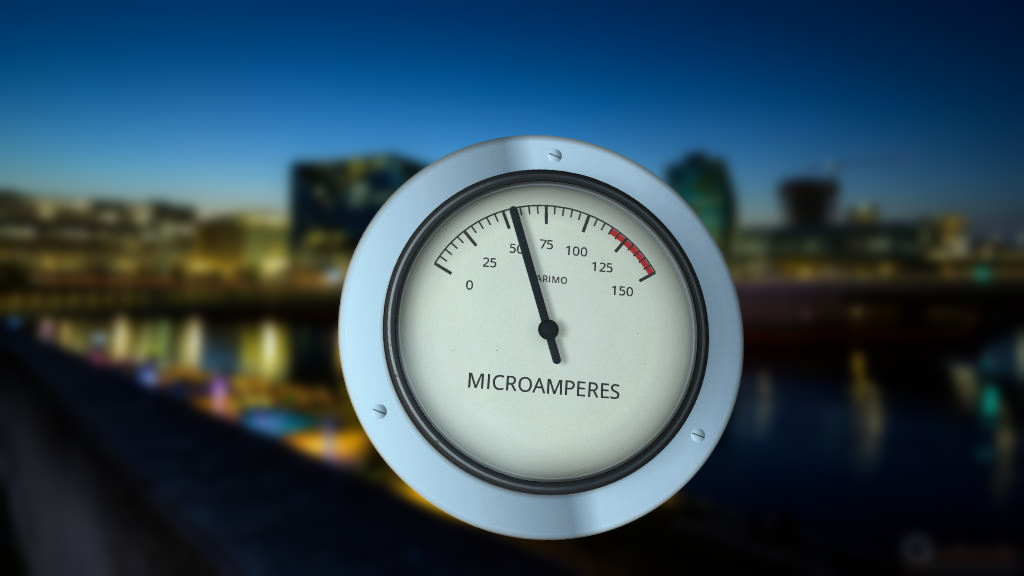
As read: 55µA
